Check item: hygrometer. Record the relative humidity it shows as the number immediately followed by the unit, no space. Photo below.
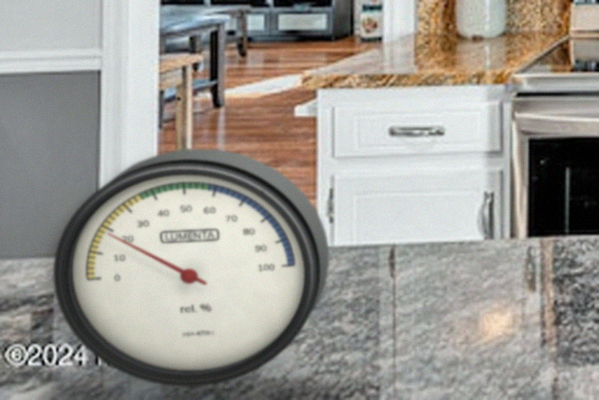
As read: 20%
